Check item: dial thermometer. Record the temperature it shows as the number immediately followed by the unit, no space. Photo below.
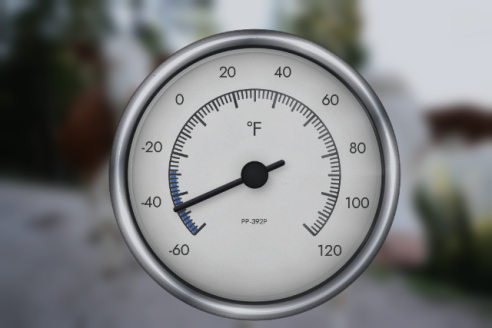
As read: -46°F
